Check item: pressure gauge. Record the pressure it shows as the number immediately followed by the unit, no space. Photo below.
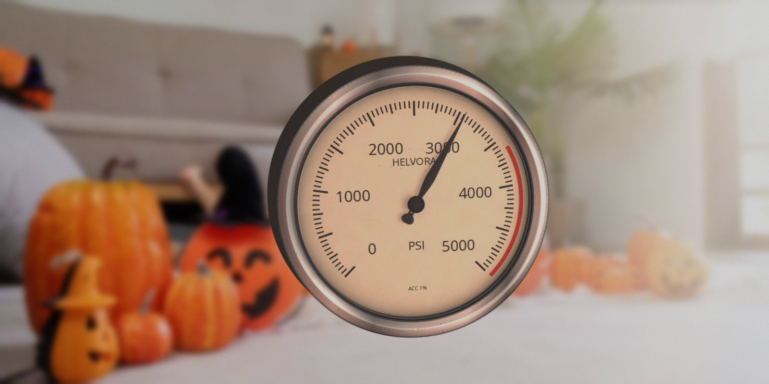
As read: 3050psi
